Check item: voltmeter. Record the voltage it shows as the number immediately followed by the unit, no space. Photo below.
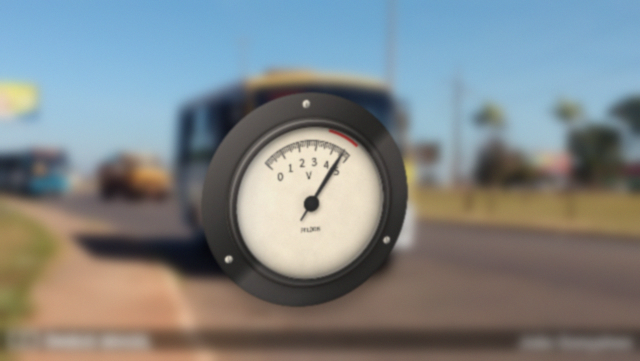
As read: 4.5V
